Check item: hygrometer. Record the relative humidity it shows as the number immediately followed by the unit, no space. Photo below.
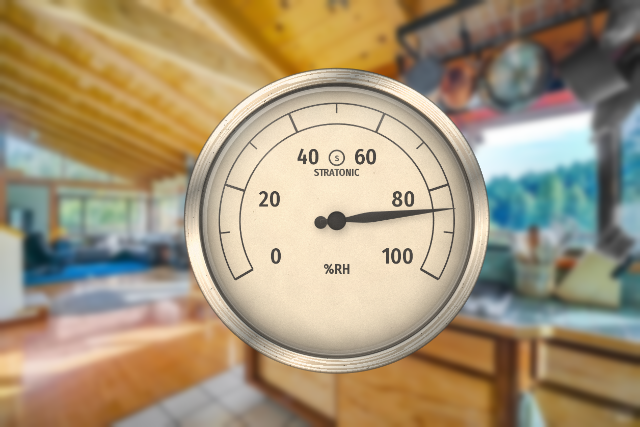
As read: 85%
